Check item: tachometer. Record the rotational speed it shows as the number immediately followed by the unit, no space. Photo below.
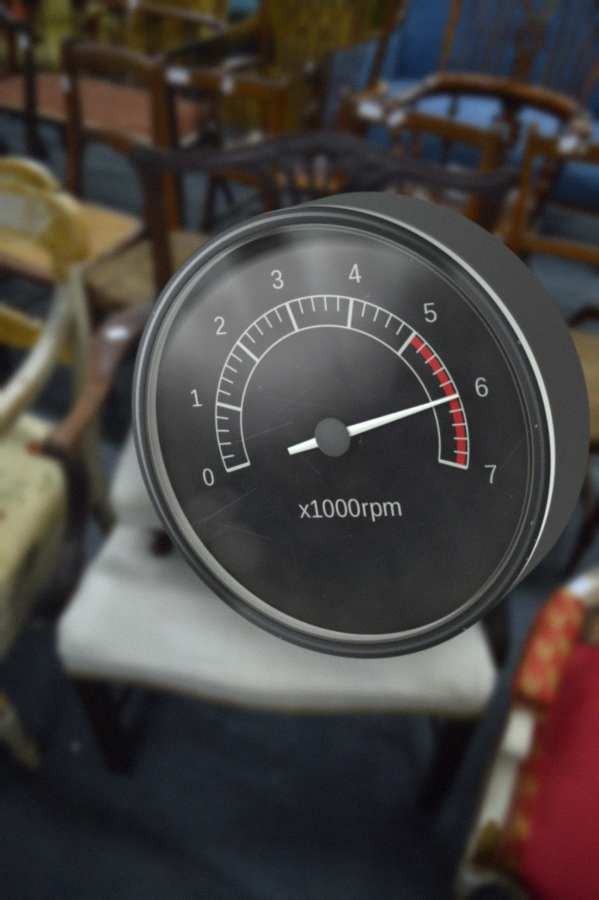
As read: 6000rpm
